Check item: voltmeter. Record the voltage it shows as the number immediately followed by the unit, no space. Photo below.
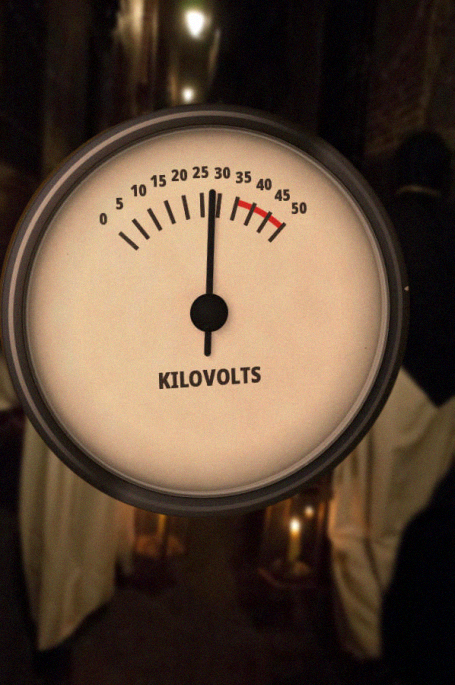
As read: 27.5kV
